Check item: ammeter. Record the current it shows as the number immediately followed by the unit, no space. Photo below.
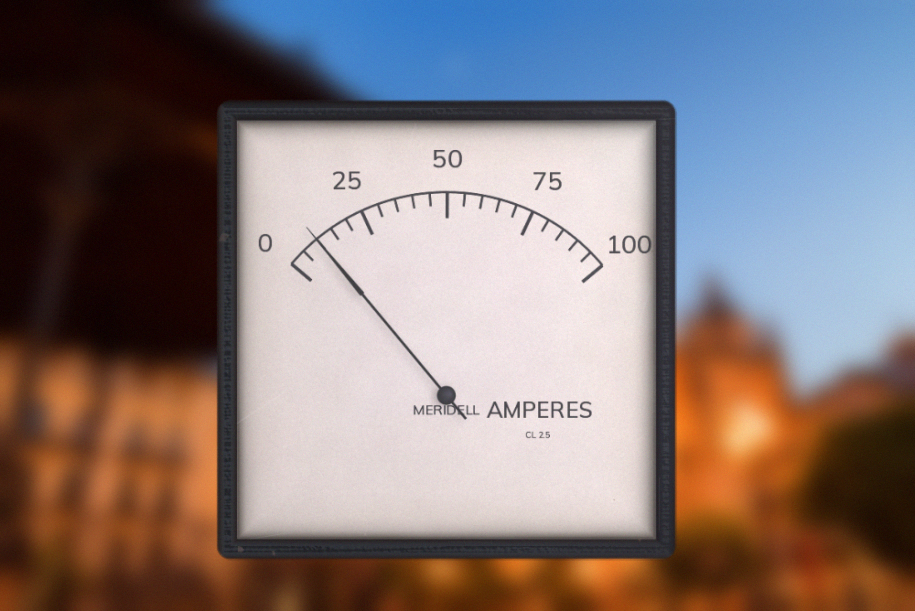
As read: 10A
